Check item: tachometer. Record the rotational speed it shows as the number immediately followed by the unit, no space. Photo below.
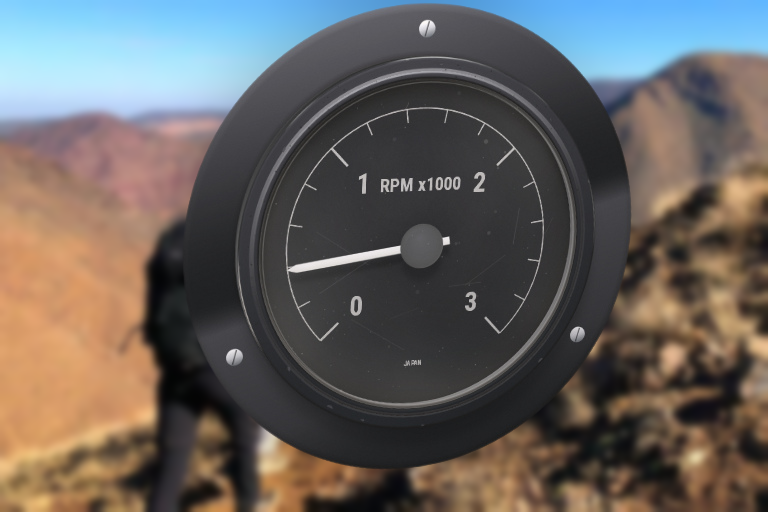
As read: 400rpm
